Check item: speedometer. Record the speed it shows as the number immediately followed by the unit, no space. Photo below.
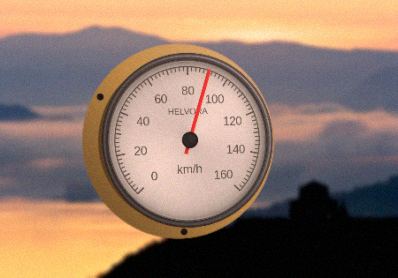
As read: 90km/h
